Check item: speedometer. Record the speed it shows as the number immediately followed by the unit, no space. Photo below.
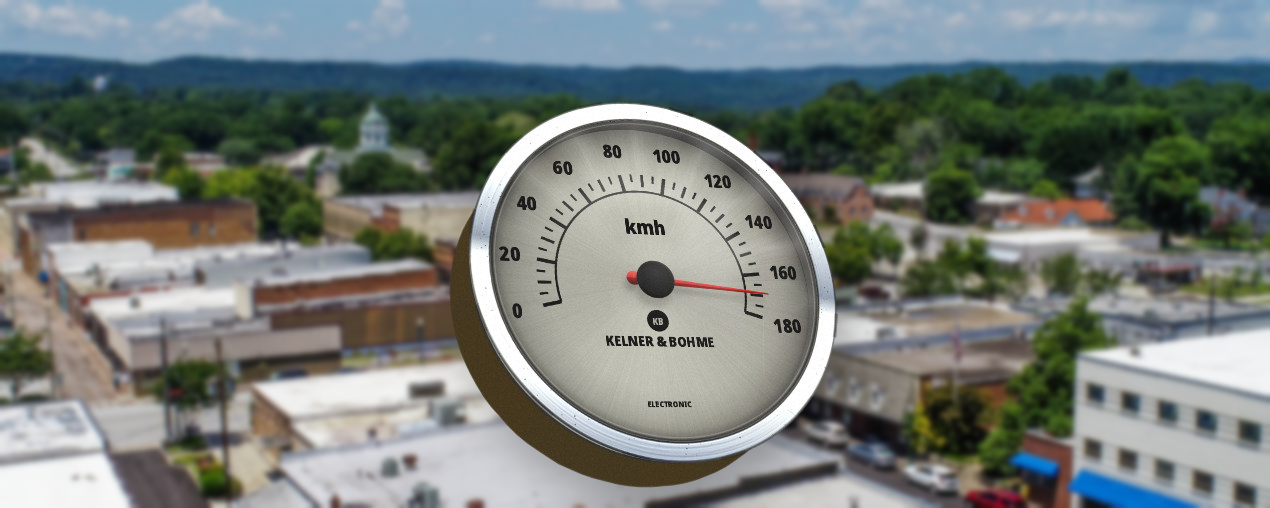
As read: 170km/h
